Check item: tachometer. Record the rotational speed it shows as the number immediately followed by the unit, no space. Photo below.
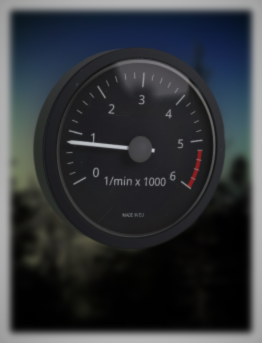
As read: 800rpm
